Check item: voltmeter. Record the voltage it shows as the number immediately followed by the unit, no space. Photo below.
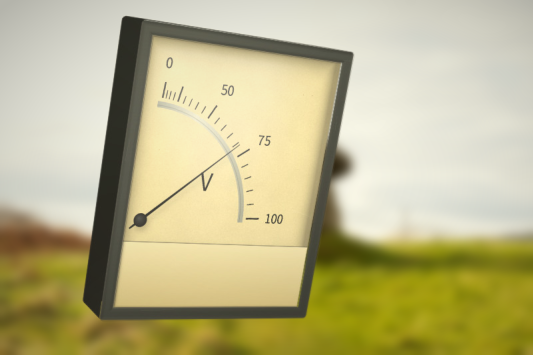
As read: 70V
